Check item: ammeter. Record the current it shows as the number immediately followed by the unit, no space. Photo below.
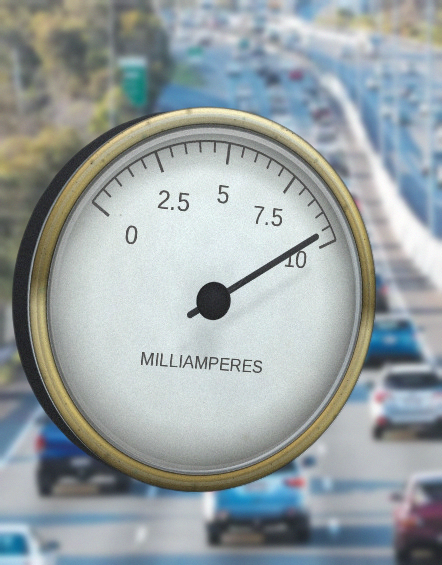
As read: 9.5mA
